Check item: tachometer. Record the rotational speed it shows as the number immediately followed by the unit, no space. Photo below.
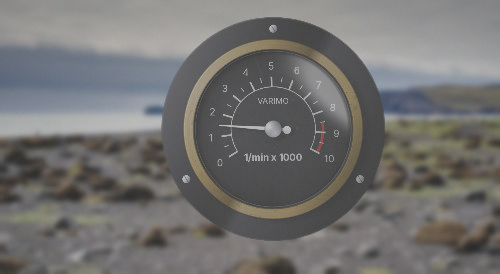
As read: 1500rpm
